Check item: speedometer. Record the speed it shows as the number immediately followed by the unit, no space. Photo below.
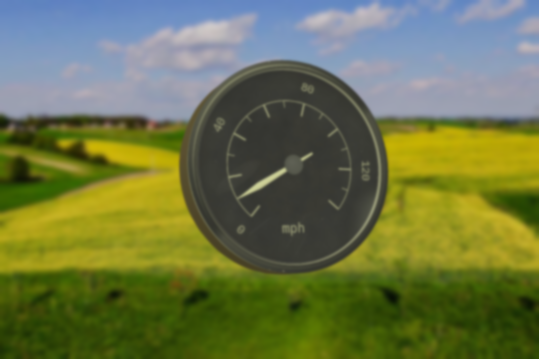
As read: 10mph
